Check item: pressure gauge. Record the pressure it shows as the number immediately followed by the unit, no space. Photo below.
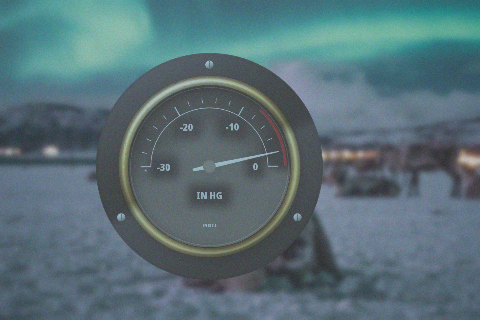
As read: -2inHg
